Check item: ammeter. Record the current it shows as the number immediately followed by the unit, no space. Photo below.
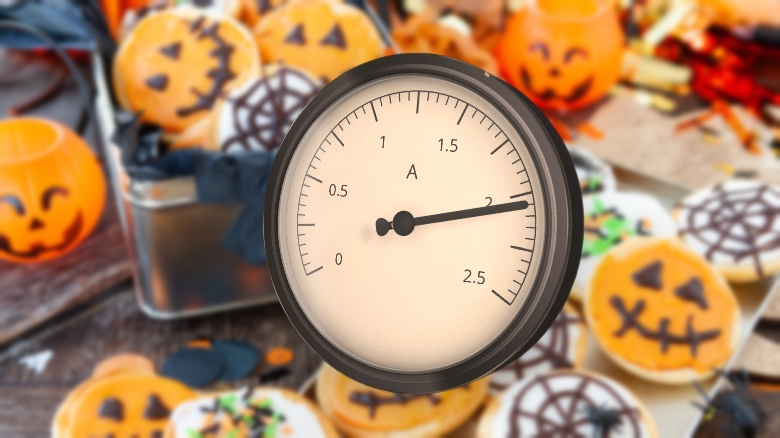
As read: 2.05A
